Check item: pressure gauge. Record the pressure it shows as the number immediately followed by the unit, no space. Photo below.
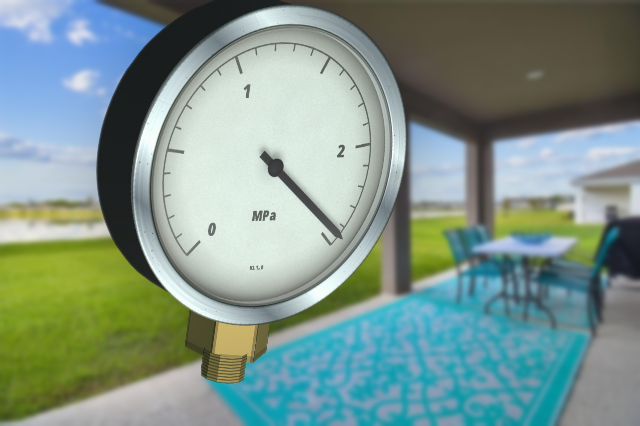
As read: 2.45MPa
